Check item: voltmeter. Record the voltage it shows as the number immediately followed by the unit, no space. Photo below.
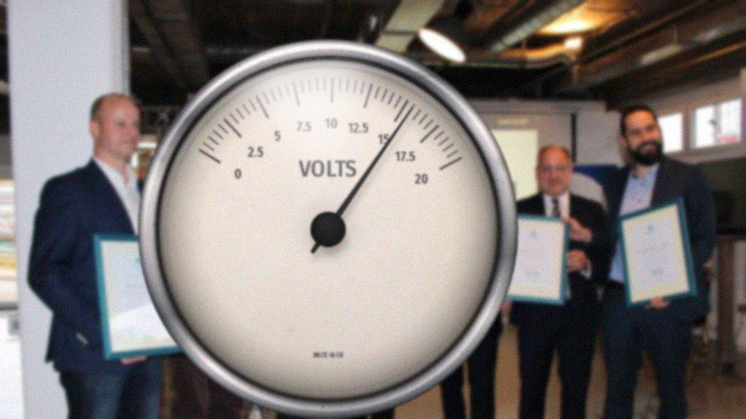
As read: 15.5V
